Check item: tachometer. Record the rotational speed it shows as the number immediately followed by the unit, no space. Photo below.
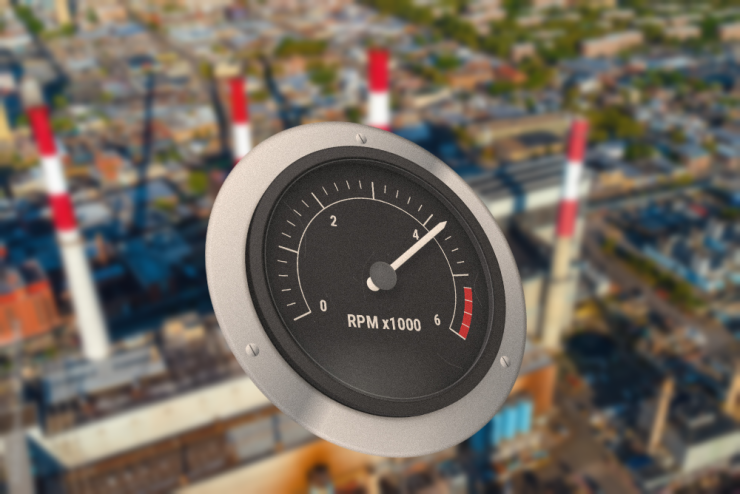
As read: 4200rpm
